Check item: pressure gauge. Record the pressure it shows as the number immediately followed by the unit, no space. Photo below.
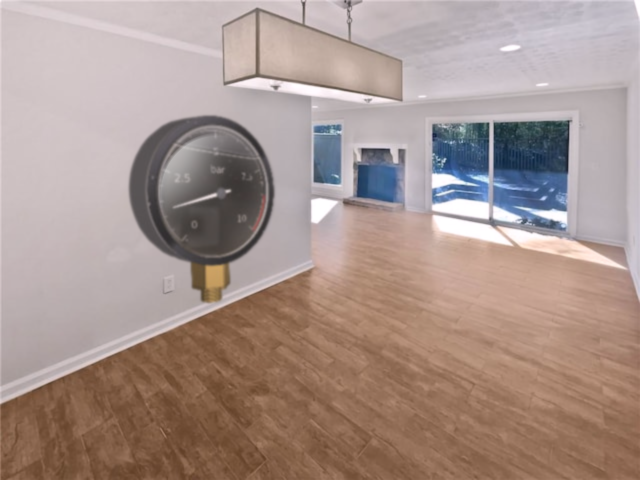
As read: 1.25bar
